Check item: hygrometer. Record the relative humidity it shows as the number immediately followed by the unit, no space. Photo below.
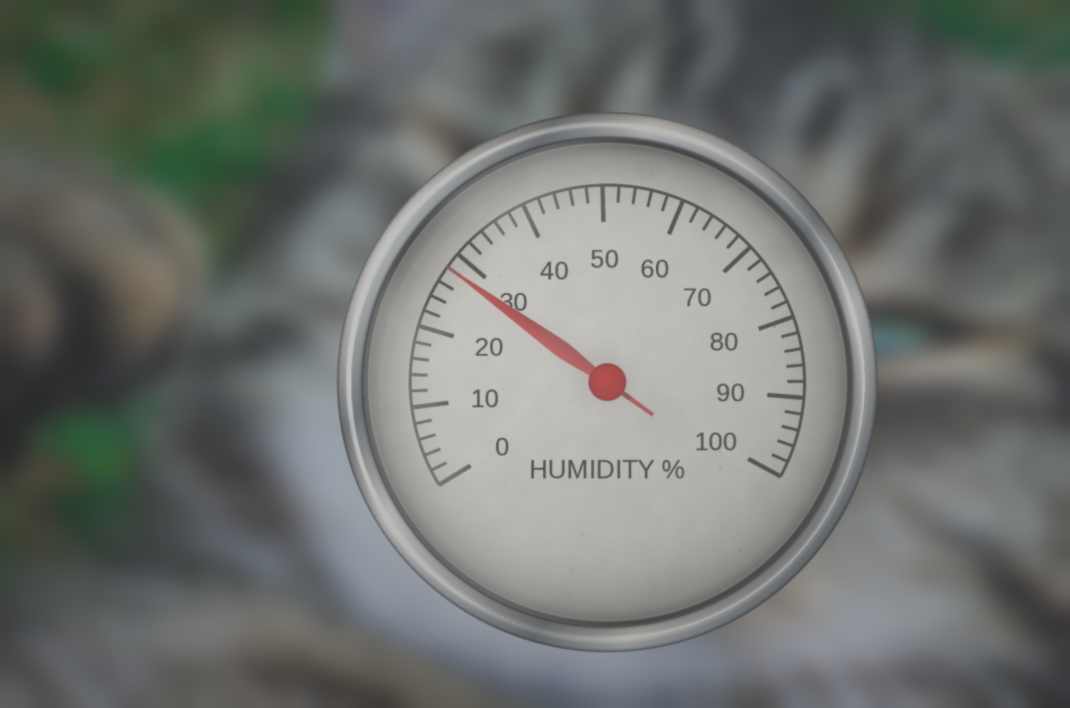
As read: 28%
